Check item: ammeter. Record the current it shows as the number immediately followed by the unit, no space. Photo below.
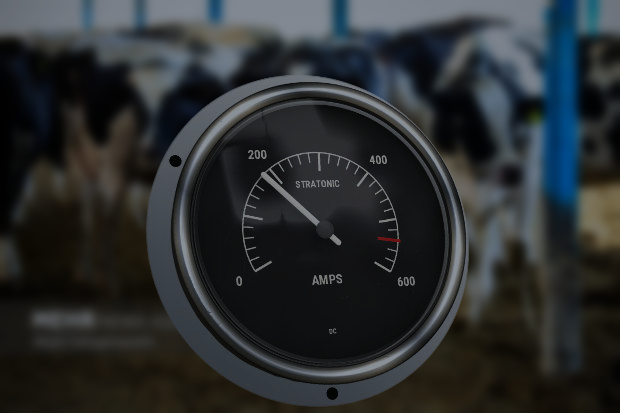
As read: 180A
